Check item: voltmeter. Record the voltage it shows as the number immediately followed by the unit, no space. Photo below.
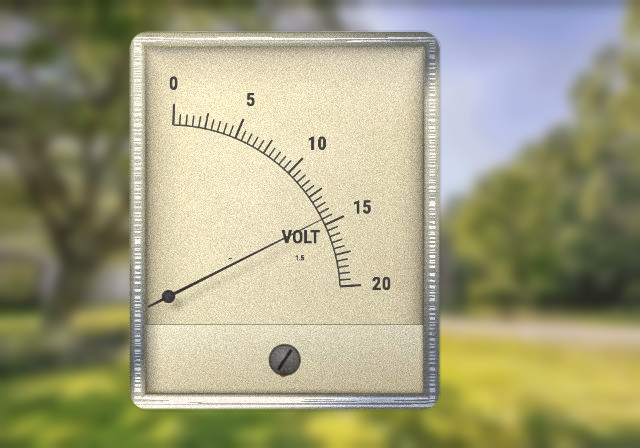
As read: 14.5V
